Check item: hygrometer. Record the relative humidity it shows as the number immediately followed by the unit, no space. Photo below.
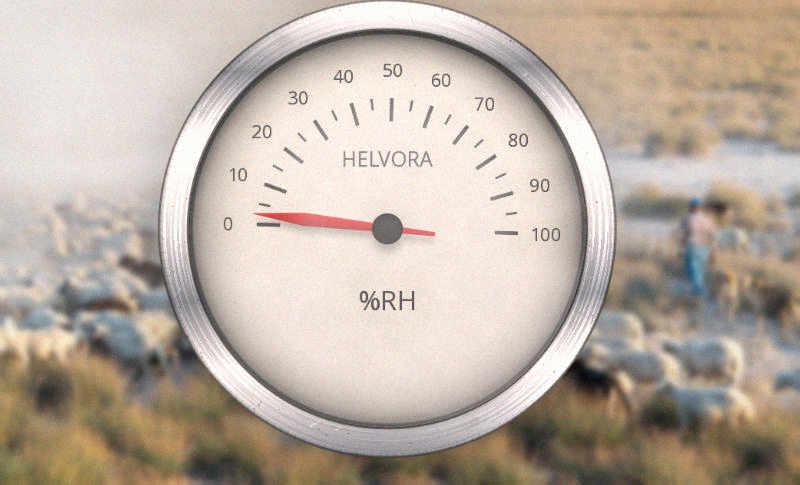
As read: 2.5%
